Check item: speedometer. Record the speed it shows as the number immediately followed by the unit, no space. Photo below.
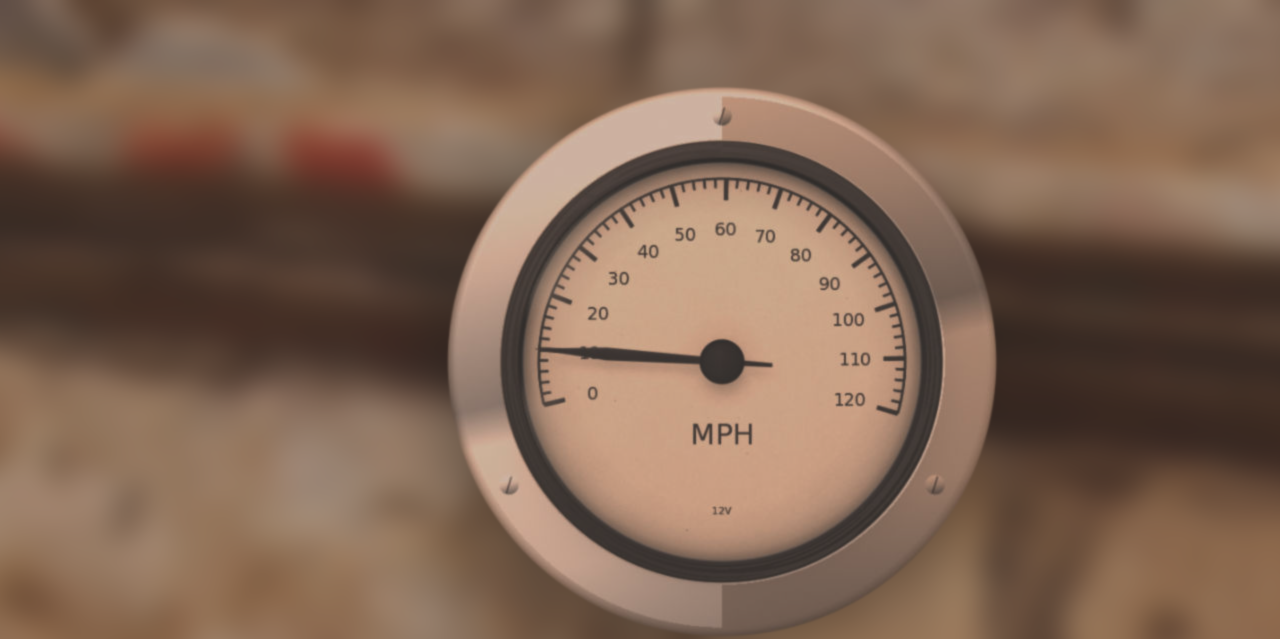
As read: 10mph
